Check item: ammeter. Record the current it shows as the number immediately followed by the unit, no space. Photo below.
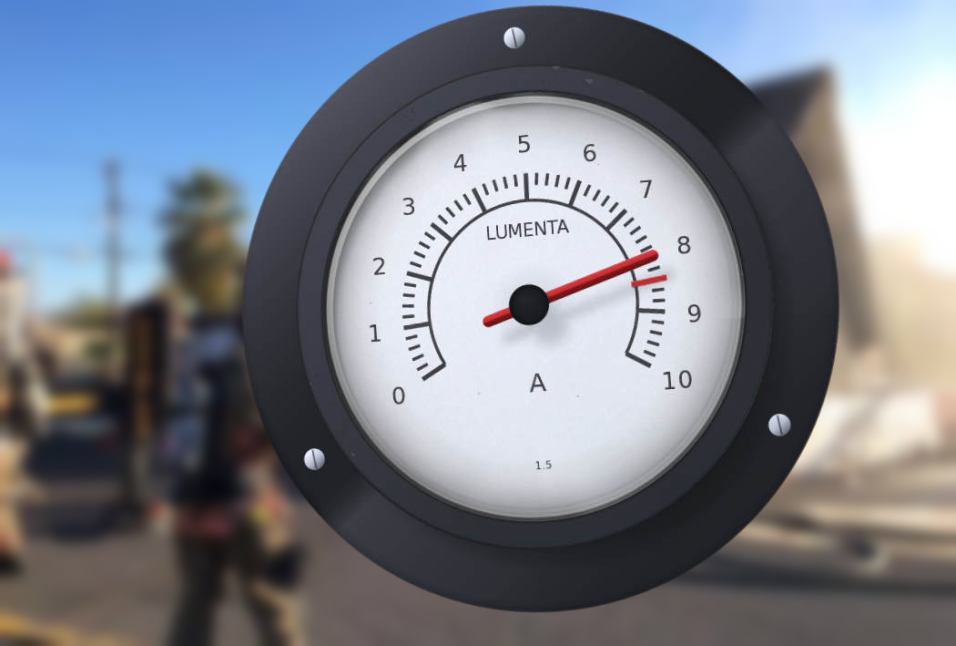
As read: 8A
